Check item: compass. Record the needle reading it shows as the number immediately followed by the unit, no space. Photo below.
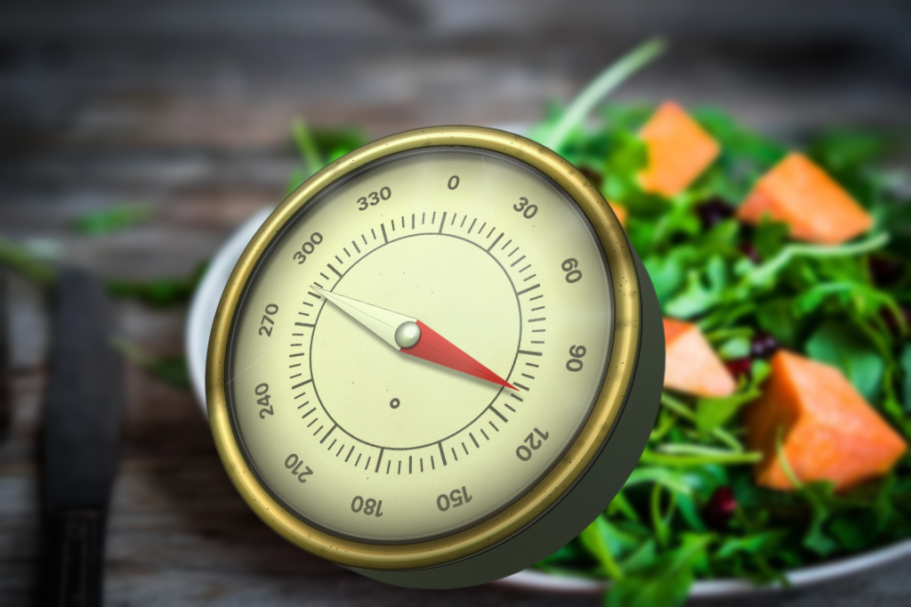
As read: 107.5°
